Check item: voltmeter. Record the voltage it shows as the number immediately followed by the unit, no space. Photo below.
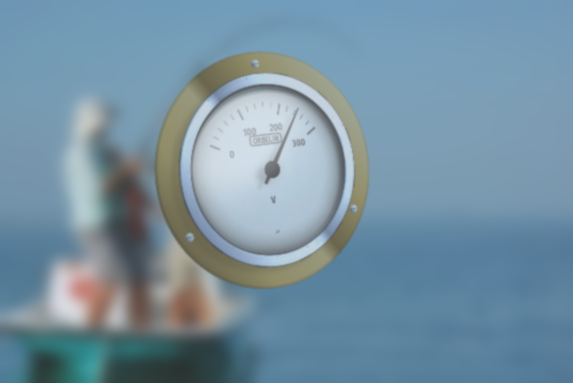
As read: 240V
